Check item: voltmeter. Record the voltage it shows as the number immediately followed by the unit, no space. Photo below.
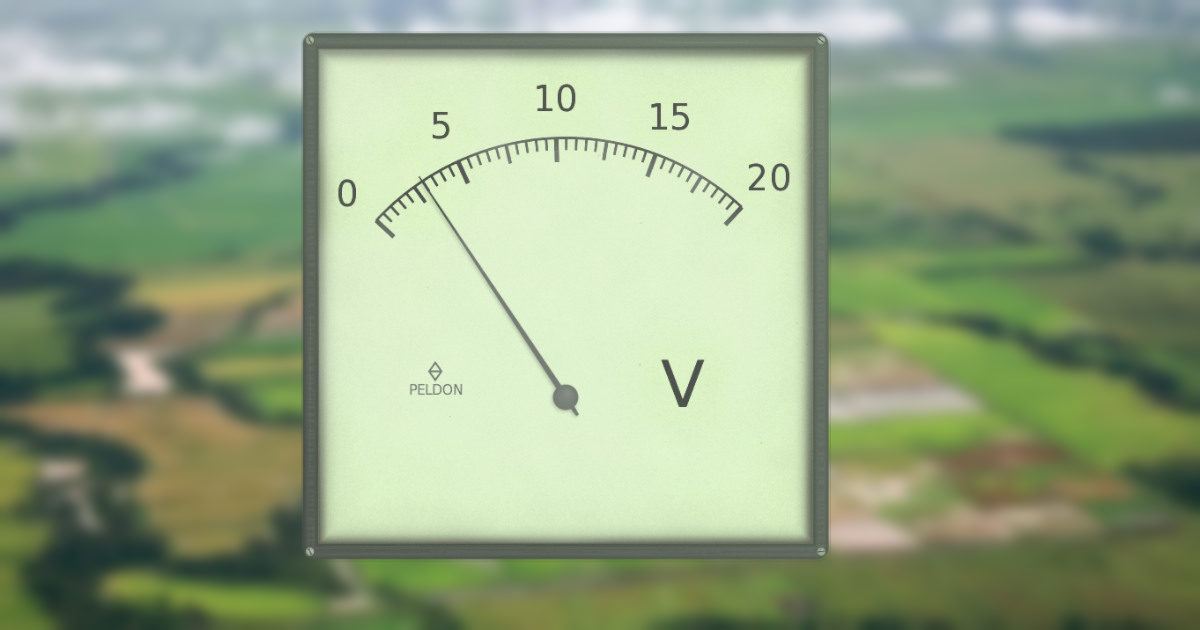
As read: 3V
